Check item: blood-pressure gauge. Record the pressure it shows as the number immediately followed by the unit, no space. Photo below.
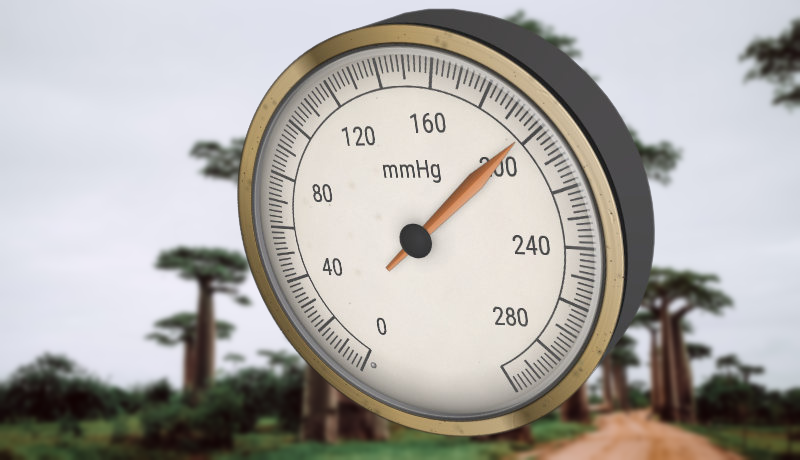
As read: 198mmHg
